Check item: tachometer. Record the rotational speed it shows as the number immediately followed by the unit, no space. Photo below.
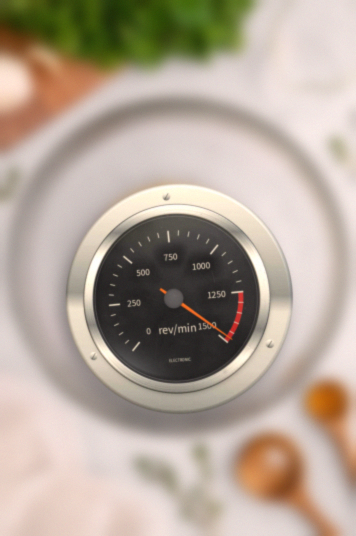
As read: 1475rpm
